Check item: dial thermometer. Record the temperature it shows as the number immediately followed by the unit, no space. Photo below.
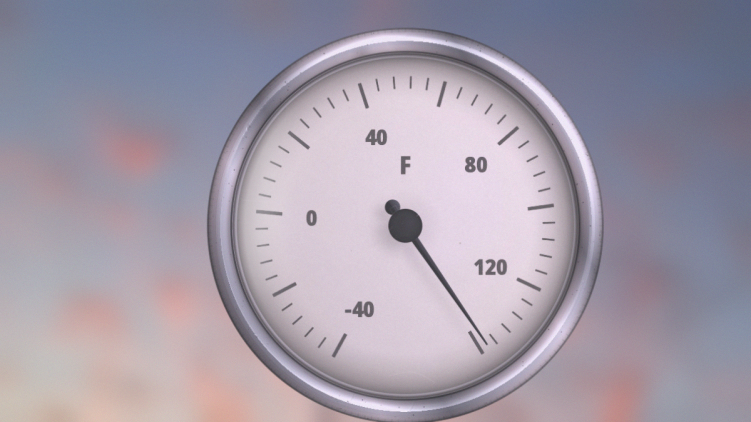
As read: 138°F
